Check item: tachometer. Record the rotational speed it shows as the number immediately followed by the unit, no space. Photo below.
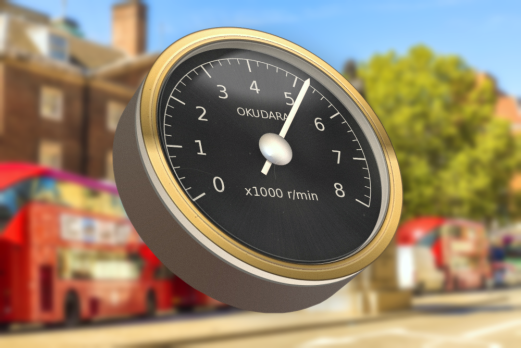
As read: 5200rpm
